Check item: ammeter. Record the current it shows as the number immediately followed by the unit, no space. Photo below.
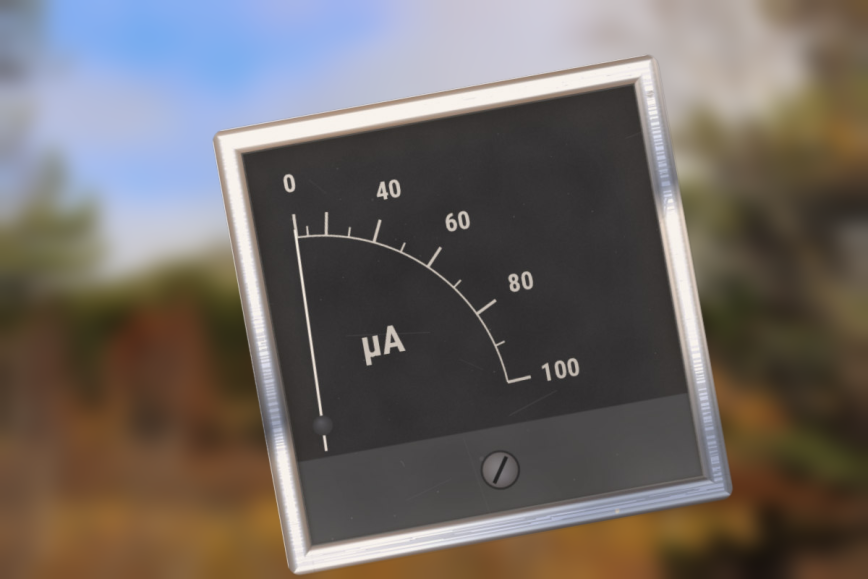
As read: 0µA
